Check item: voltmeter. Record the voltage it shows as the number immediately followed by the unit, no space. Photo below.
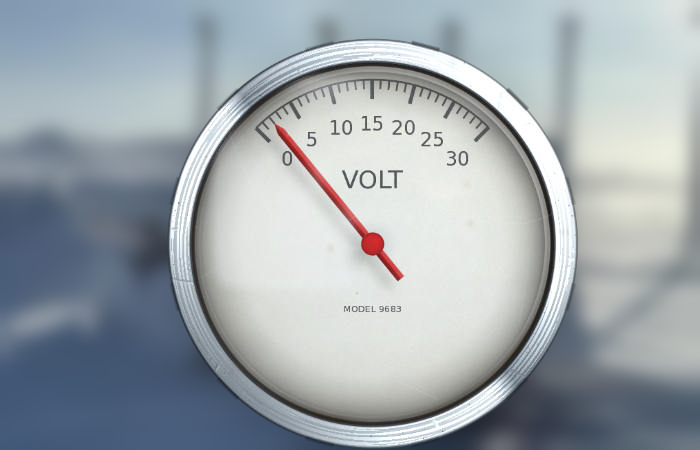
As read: 2V
